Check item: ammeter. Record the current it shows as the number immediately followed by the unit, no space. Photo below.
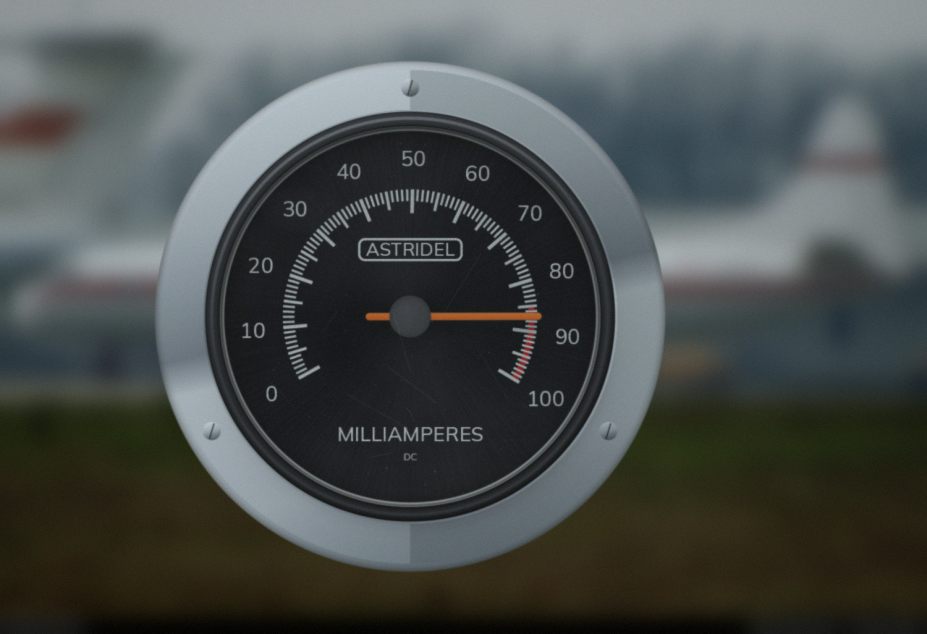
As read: 87mA
